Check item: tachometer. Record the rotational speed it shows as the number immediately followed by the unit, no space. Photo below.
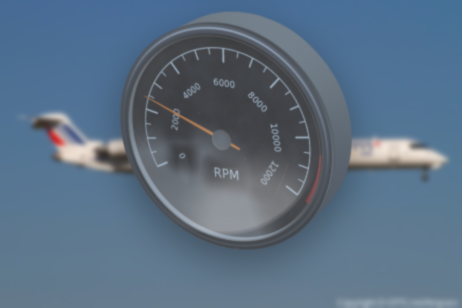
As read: 2500rpm
